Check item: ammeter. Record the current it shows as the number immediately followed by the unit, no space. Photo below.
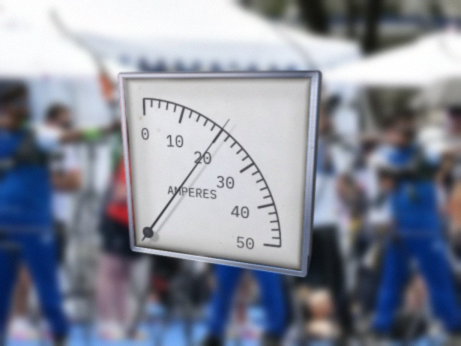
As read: 20A
